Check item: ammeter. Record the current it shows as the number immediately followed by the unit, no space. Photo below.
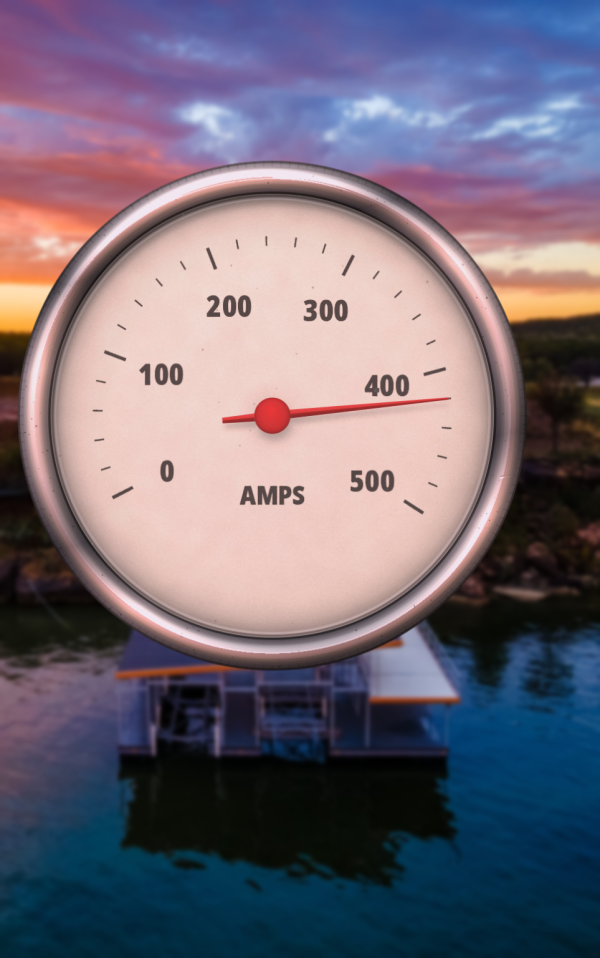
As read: 420A
